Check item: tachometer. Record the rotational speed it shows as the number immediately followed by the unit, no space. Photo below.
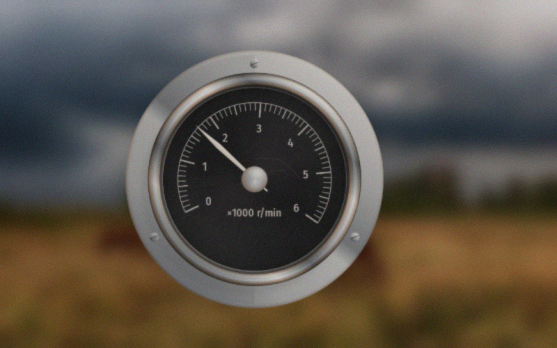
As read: 1700rpm
